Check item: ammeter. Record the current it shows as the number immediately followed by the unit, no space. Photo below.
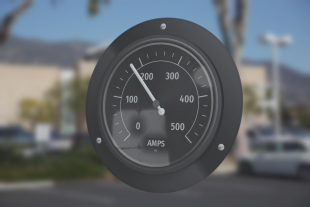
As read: 180A
